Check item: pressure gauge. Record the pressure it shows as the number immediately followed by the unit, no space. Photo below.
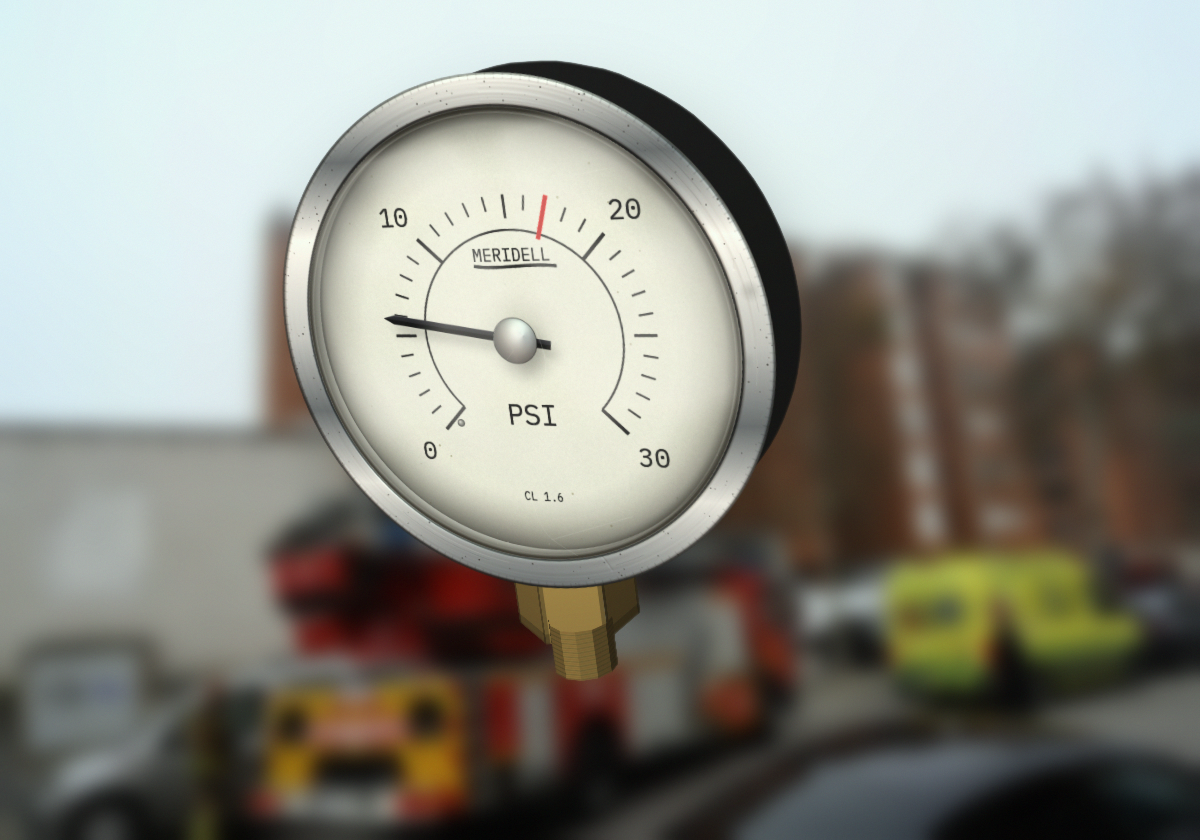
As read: 6psi
